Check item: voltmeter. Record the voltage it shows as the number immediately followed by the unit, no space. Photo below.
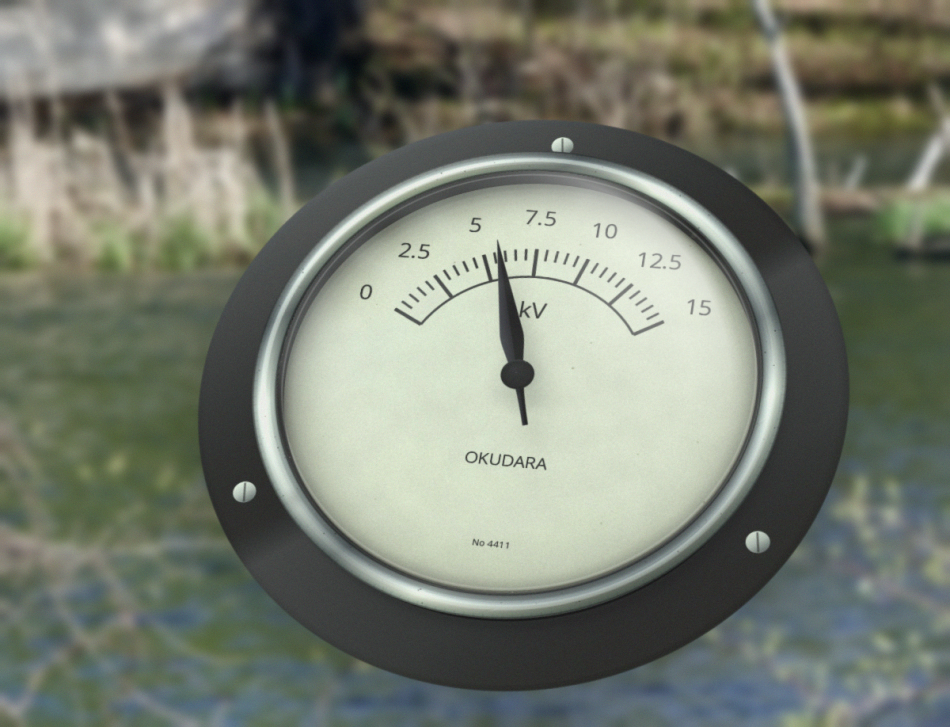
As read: 5.75kV
